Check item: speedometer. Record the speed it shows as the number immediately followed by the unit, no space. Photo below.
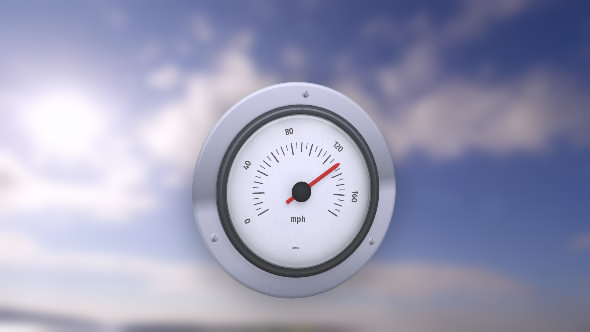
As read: 130mph
